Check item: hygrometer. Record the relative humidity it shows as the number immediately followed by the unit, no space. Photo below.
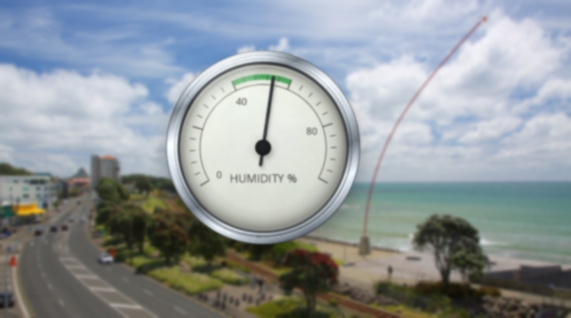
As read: 54%
